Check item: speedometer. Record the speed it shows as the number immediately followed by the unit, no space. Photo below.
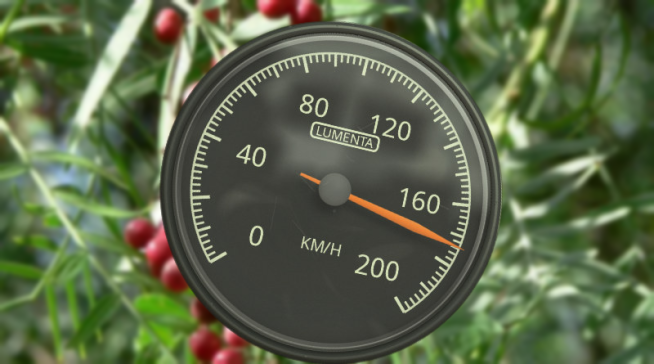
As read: 174km/h
